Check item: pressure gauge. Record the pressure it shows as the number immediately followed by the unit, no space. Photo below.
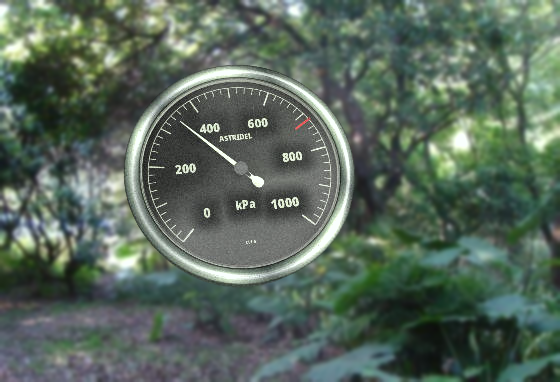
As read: 340kPa
